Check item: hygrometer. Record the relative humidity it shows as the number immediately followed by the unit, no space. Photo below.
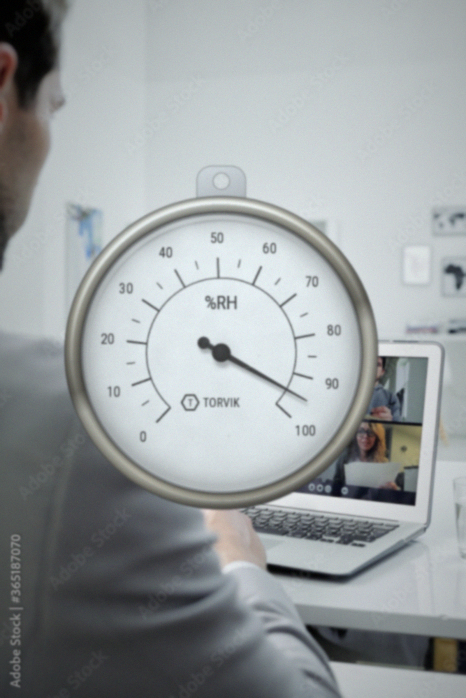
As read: 95%
